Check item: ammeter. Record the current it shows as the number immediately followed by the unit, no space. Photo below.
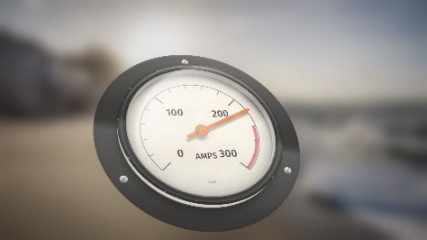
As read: 220A
